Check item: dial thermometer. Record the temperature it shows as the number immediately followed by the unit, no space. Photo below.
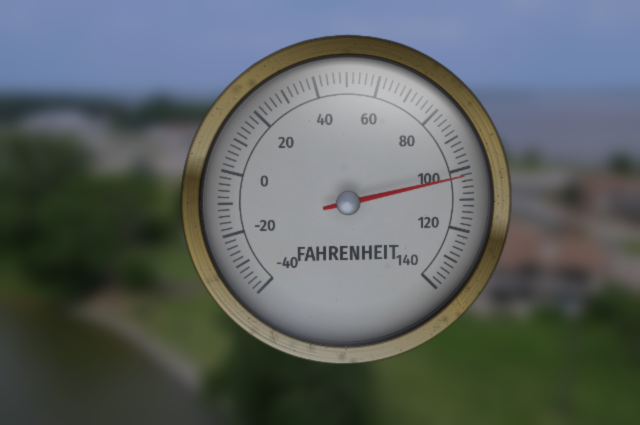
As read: 102°F
